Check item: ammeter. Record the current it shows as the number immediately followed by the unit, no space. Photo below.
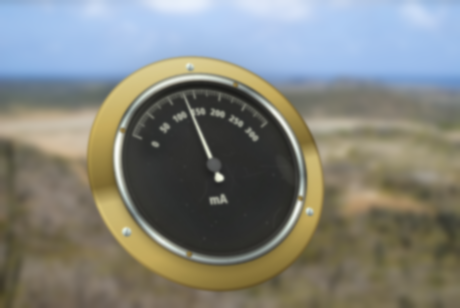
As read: 125mA
